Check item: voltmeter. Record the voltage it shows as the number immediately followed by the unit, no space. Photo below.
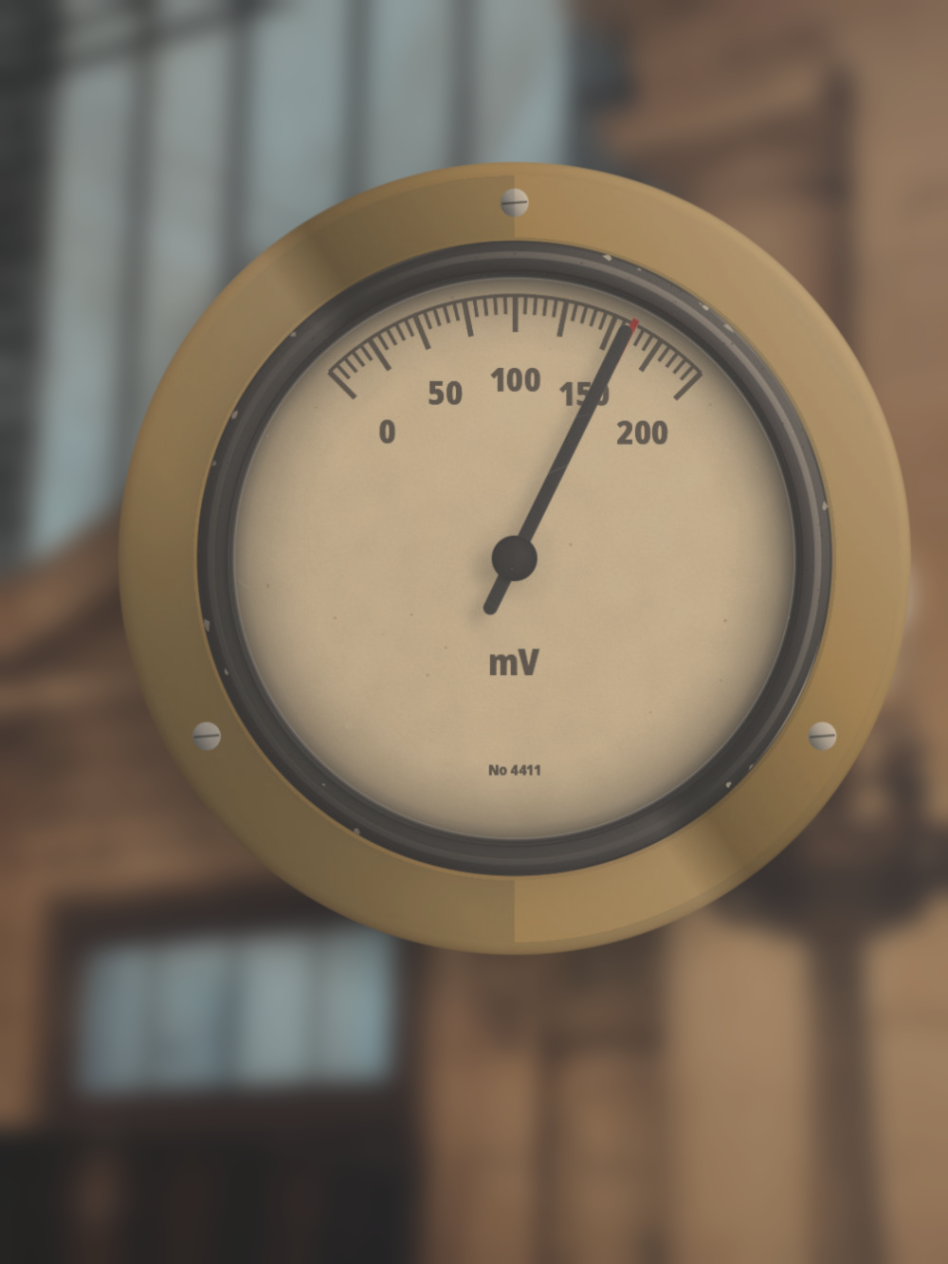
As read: 157.5mV
